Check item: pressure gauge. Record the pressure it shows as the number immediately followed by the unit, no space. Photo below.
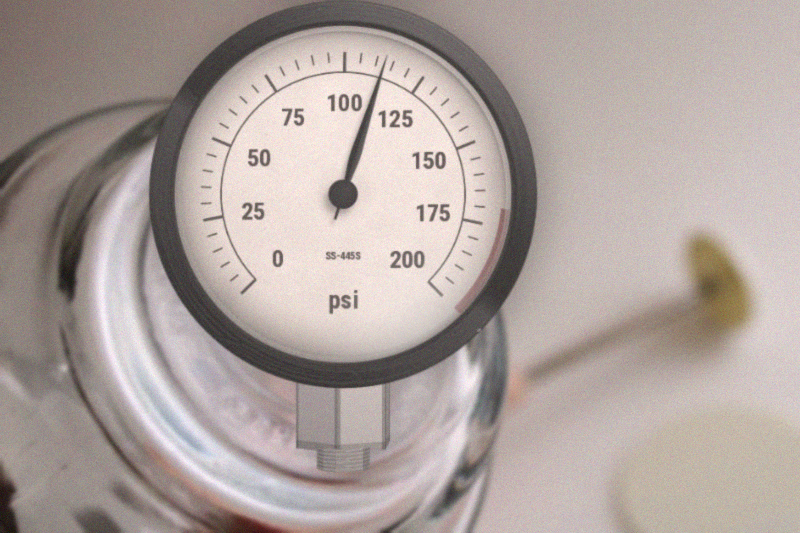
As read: 112.5psi
